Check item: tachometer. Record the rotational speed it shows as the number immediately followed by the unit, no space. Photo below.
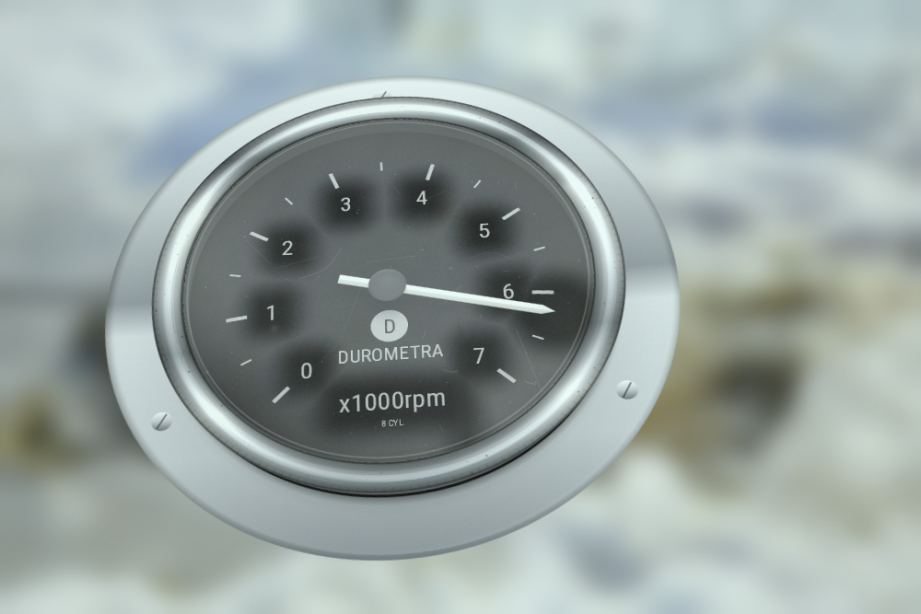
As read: 6250rpm
